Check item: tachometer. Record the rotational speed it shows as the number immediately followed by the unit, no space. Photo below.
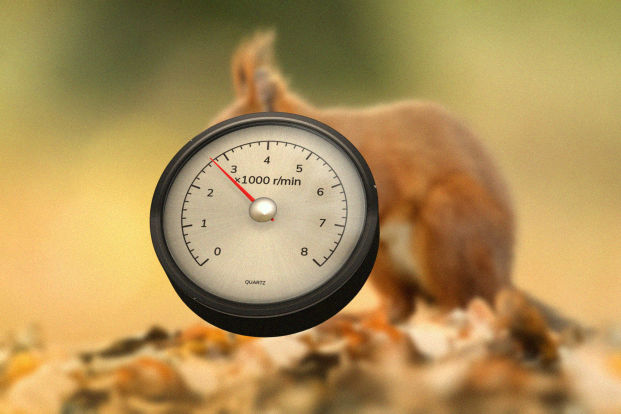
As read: 2700rpm
